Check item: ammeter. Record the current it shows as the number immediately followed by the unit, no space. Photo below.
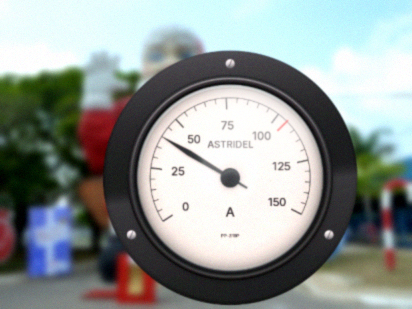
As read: 40A
